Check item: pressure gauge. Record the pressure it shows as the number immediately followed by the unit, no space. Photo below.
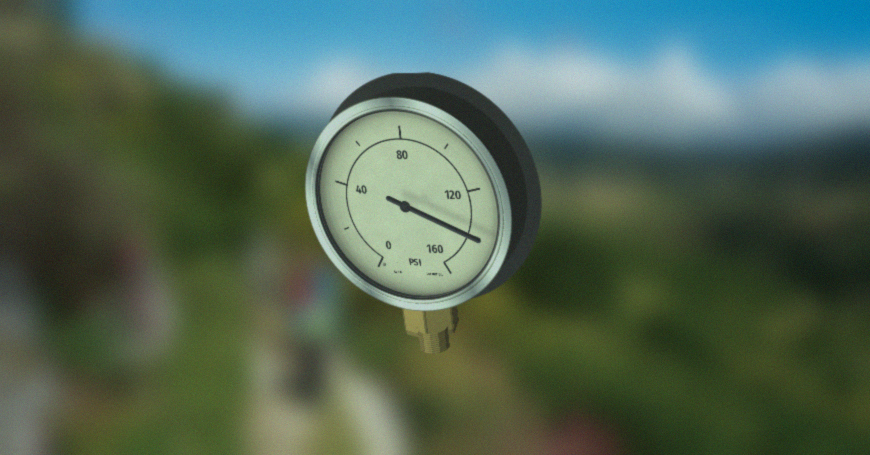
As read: 140psi
